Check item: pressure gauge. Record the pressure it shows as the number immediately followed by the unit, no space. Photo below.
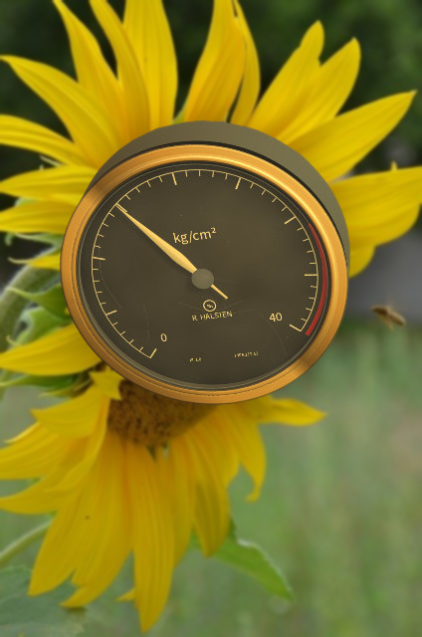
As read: 15kg/cm²
